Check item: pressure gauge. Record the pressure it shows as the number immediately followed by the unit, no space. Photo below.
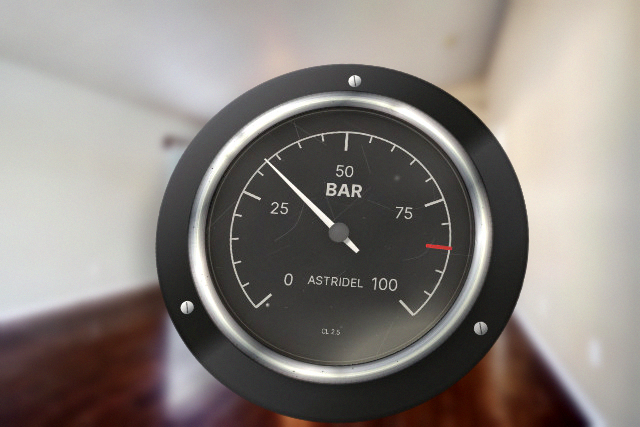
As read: 32.5bar
